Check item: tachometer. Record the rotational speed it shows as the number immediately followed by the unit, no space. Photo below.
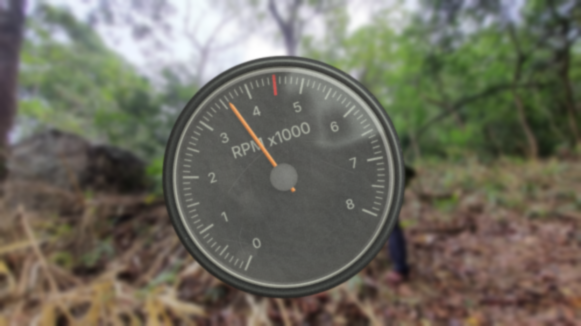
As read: 3600rpm
